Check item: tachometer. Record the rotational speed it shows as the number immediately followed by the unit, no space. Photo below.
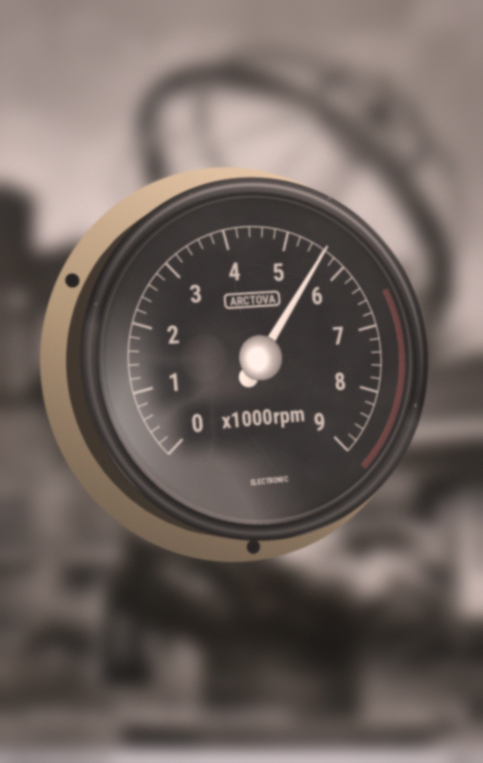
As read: 5600rpm
